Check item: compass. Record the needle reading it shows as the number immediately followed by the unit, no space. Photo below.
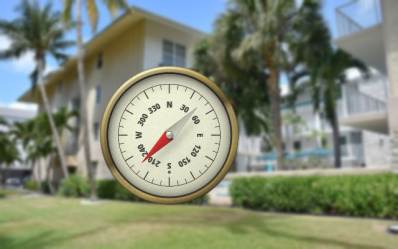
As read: 225°
